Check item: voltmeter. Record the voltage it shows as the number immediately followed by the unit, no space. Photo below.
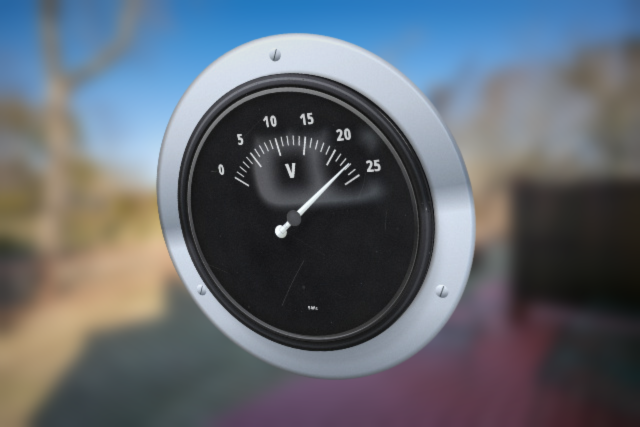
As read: 23V
